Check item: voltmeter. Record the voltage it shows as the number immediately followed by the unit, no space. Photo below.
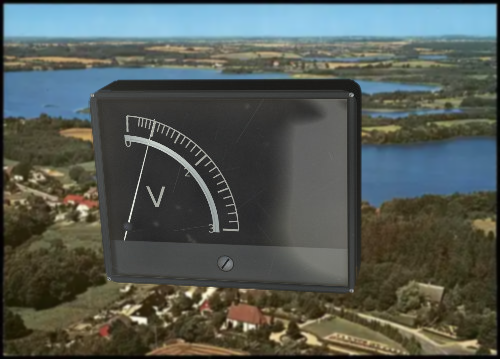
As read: 1V
